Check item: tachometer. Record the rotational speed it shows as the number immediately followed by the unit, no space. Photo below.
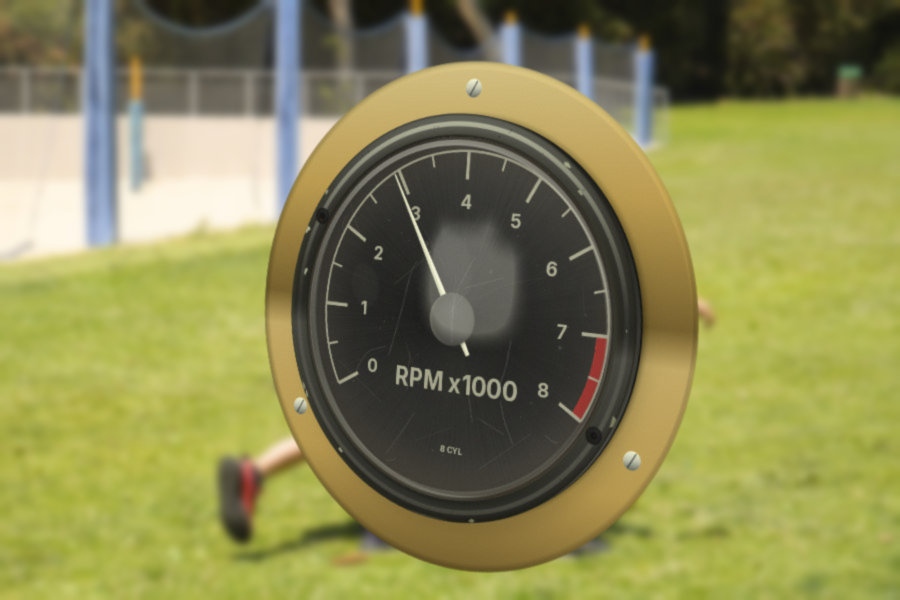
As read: 3000rpm
